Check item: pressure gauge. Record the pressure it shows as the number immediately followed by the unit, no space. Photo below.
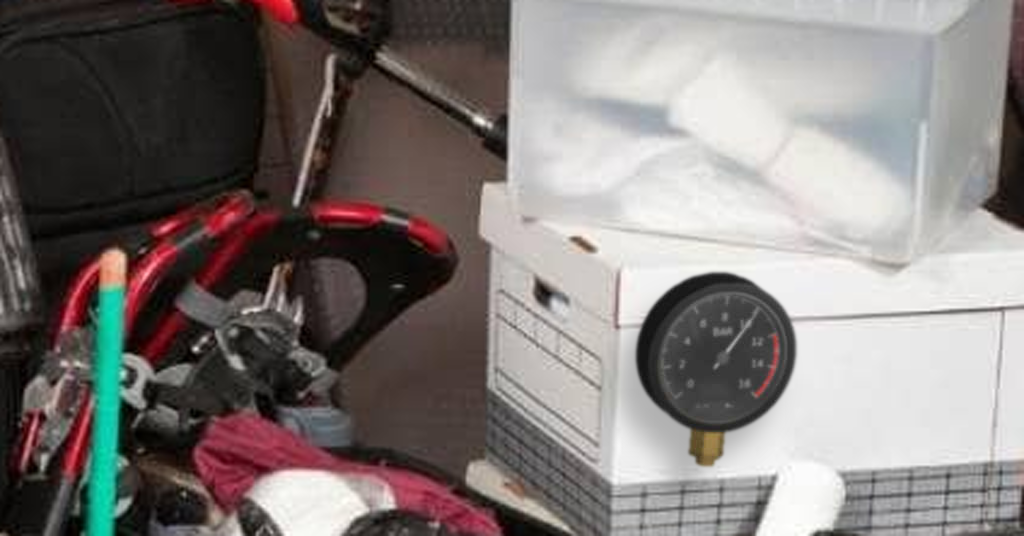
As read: 10bar
